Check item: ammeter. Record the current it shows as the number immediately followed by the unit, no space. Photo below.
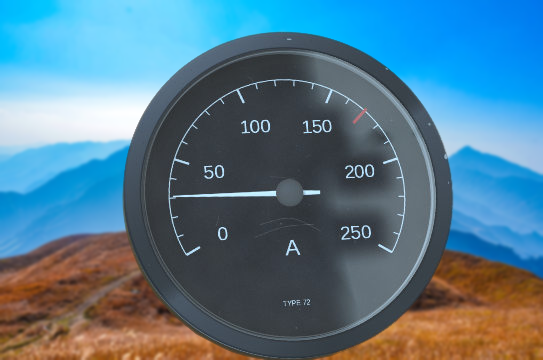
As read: 30A
